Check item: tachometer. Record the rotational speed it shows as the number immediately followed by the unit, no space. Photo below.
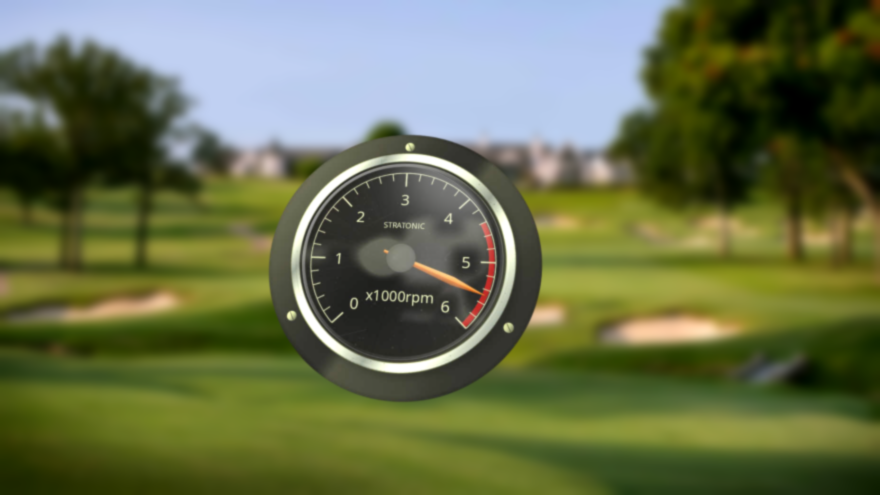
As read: 5500rpm
